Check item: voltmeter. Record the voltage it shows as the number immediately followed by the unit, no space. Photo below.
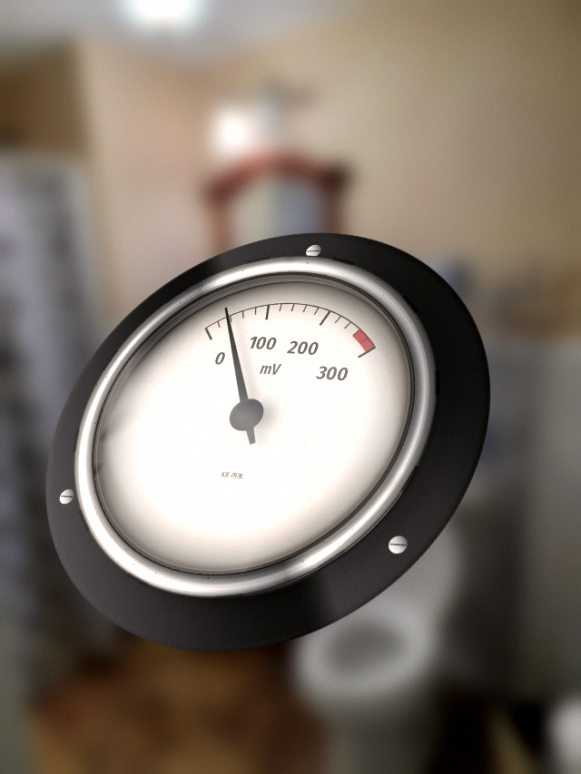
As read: 40mV
